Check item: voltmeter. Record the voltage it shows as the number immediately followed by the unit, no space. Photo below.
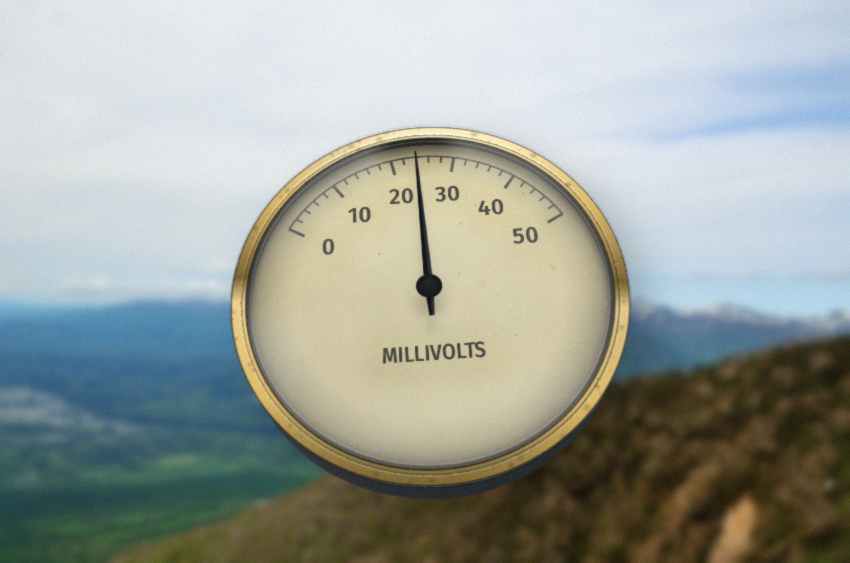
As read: 24mV
